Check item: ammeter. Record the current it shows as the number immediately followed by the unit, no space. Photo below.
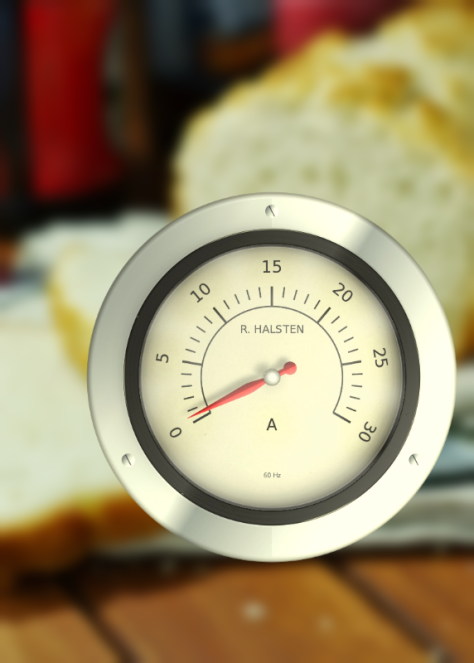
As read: 0.5A
